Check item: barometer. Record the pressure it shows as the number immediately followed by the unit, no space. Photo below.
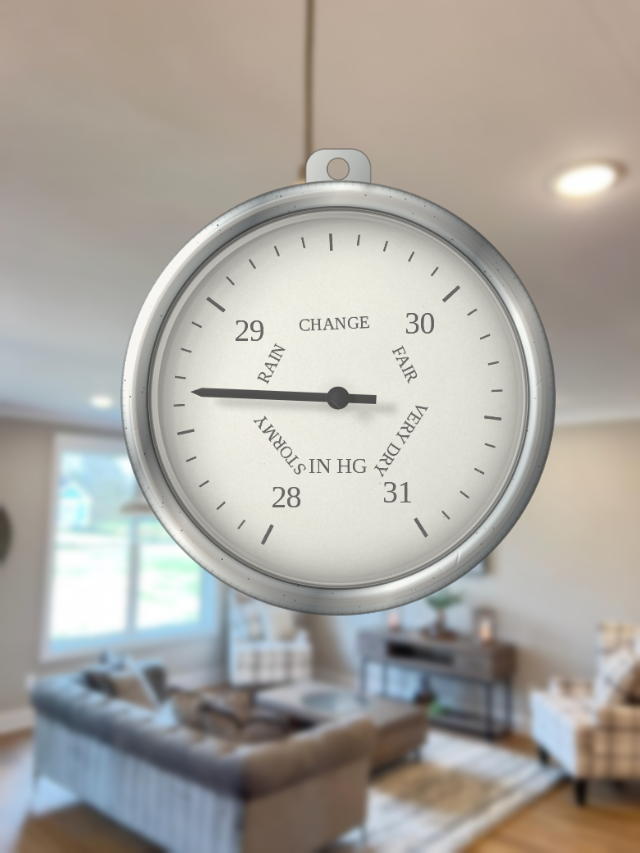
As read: 28.65inHg
